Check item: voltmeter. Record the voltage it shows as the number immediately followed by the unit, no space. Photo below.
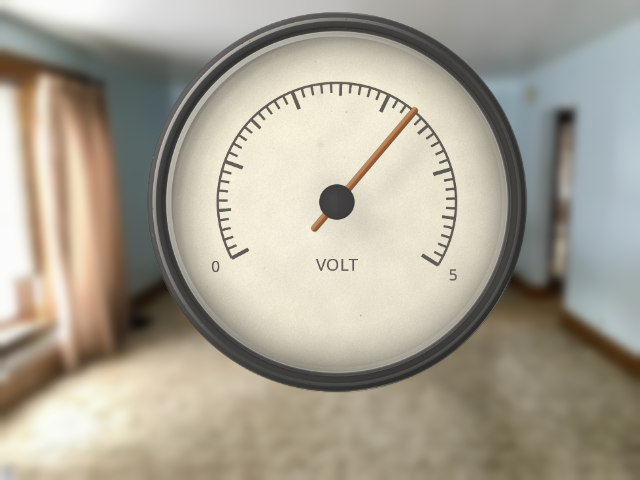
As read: 3.3V
